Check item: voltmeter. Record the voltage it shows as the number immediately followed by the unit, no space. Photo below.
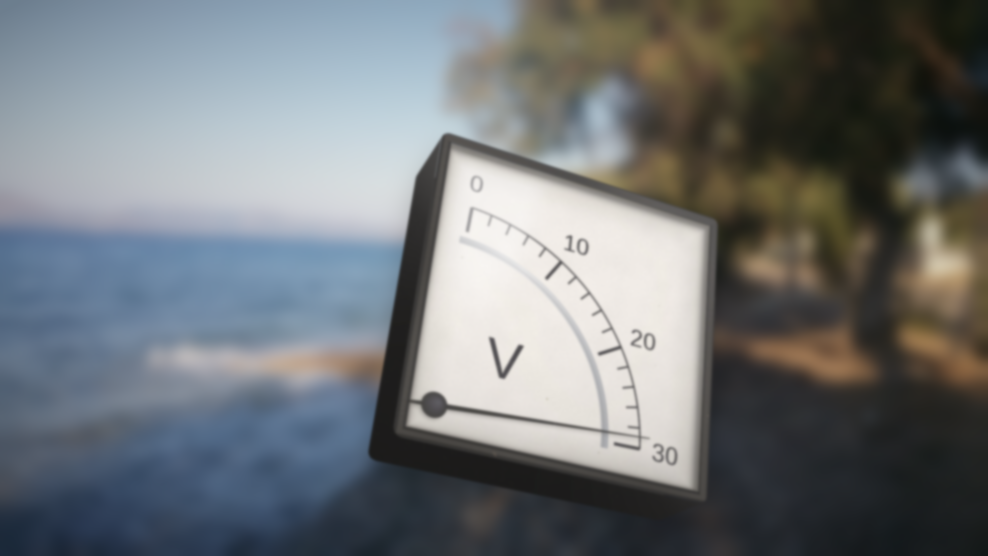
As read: 29V
